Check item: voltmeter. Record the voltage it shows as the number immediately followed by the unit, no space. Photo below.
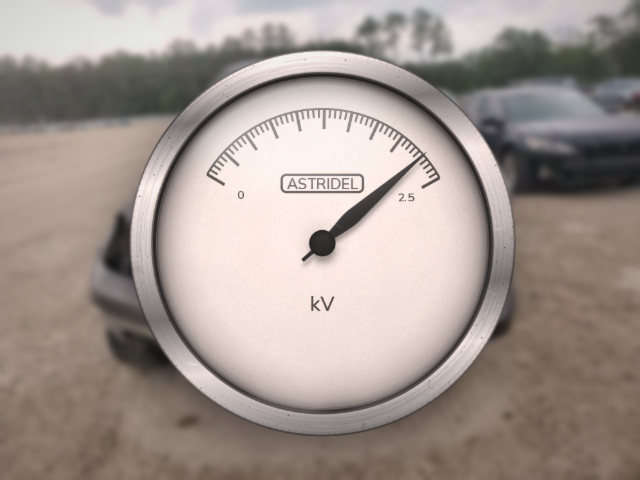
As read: 2.25kV
